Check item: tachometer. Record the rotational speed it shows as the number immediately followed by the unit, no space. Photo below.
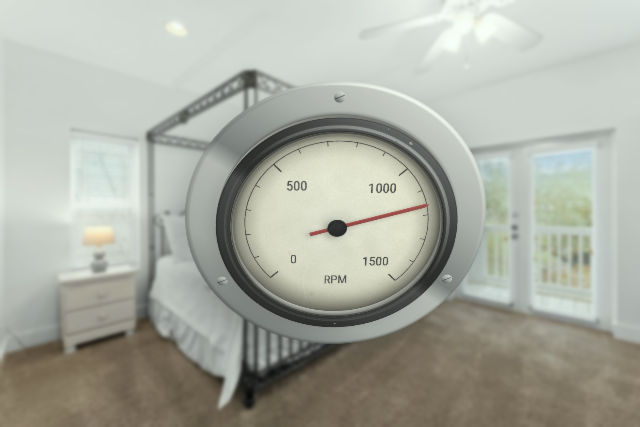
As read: 1150rpm
